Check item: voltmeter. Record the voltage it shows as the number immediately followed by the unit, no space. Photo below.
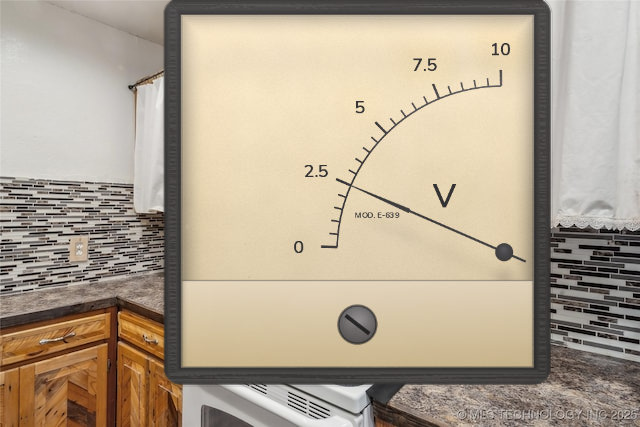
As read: 2.5V
